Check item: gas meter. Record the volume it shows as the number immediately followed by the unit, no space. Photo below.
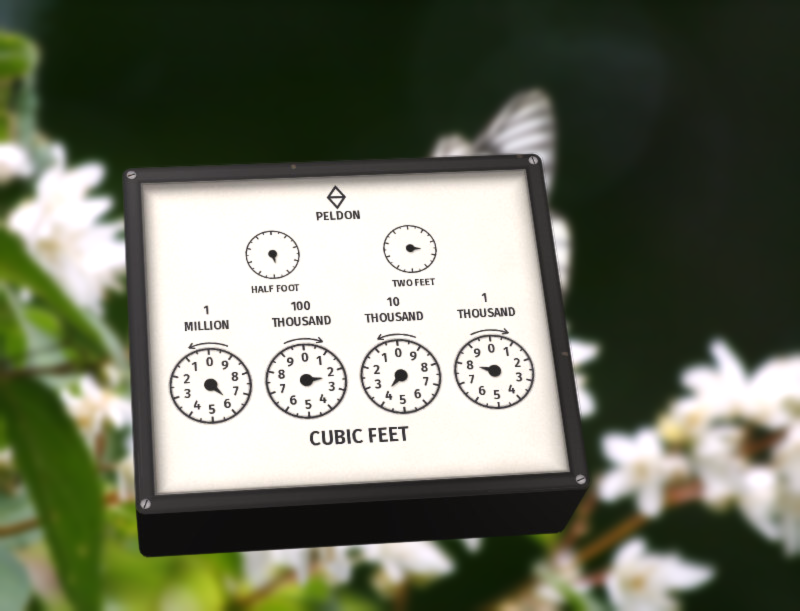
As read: 623800ft³
